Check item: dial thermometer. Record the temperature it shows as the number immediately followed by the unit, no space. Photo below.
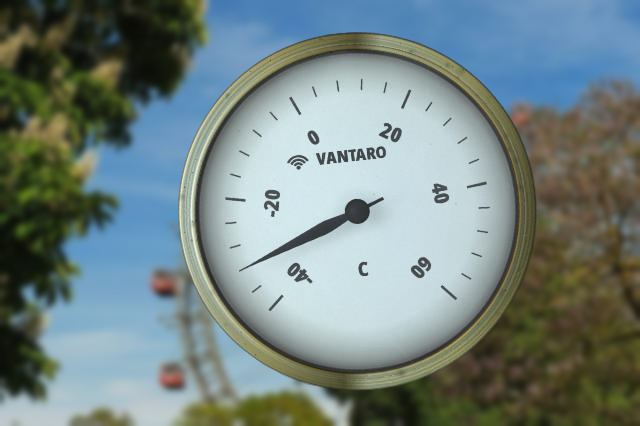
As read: -32°C
